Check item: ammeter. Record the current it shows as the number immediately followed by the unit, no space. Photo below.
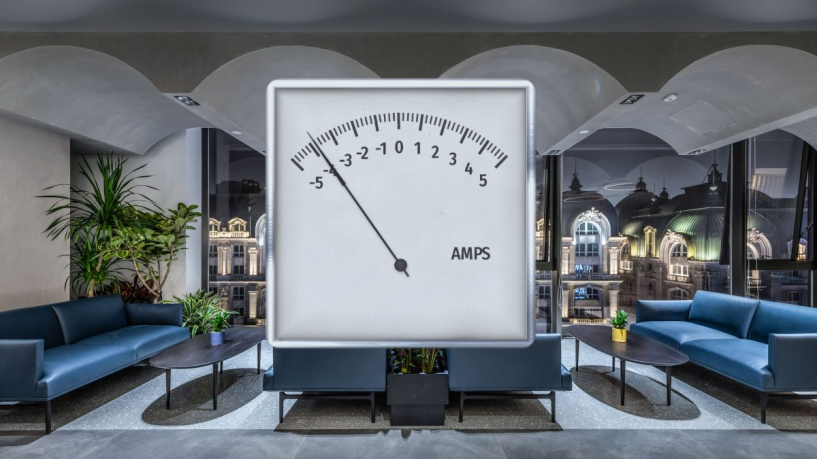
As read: -3.8A
